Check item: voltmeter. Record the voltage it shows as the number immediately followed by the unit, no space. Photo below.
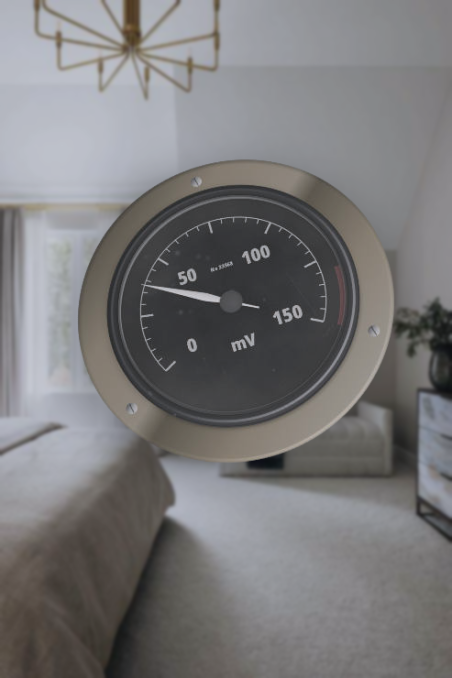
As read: 37.5mV
